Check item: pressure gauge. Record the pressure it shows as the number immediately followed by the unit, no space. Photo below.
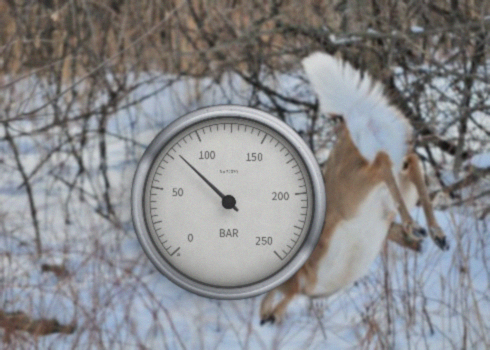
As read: 80bar
